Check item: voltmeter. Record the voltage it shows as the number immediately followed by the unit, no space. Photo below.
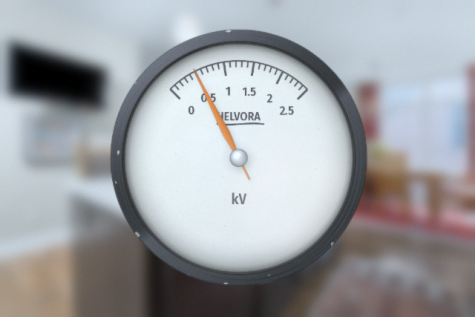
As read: 0.5kV
